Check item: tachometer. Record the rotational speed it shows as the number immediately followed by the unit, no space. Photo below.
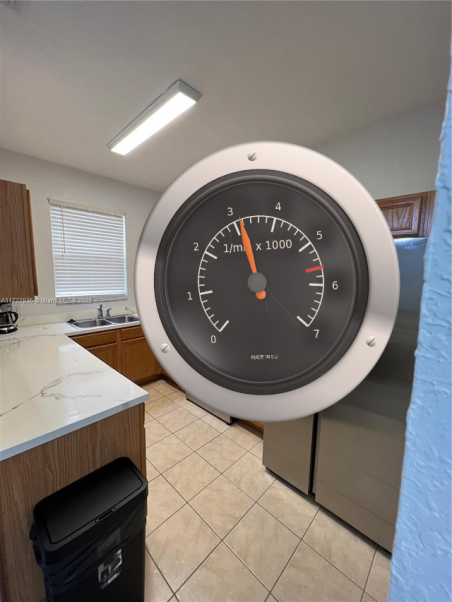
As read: 3200rpm
